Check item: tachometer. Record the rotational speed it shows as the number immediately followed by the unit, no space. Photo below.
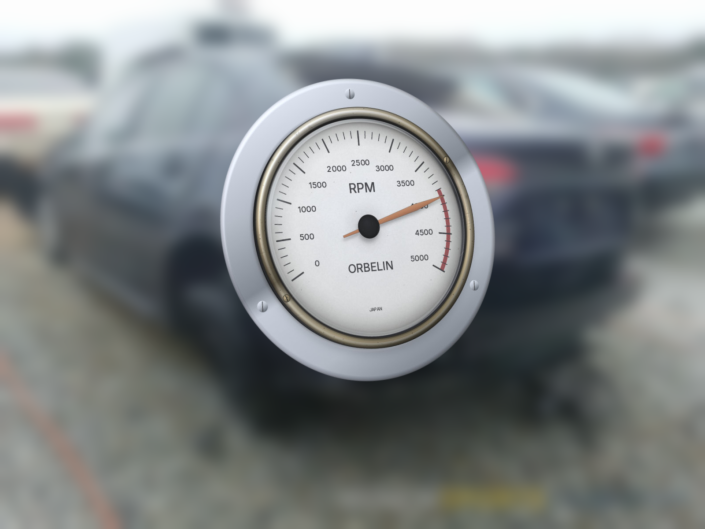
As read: 4000rpm
